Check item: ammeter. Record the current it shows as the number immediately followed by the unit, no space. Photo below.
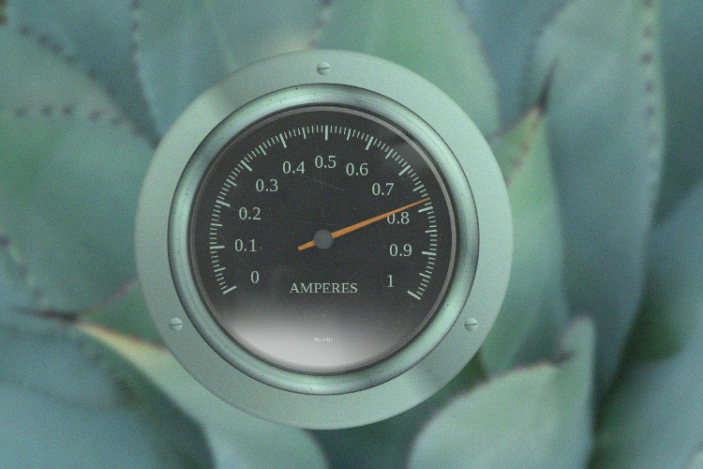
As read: 0.78A
